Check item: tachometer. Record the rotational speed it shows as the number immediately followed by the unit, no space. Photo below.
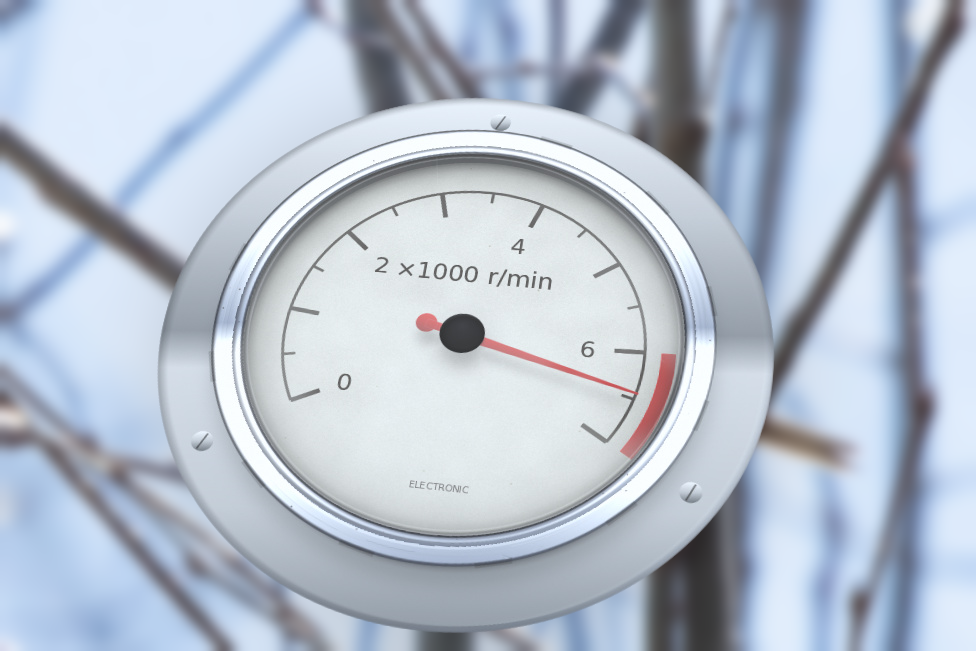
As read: 6500rpm
